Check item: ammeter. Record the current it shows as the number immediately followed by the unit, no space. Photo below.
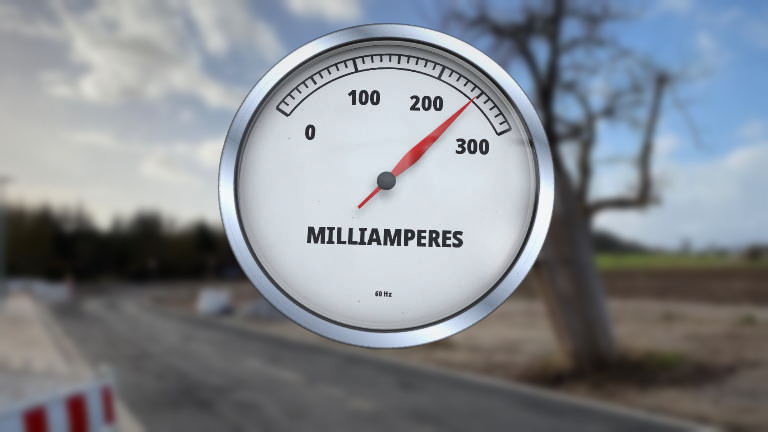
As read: 250mA
